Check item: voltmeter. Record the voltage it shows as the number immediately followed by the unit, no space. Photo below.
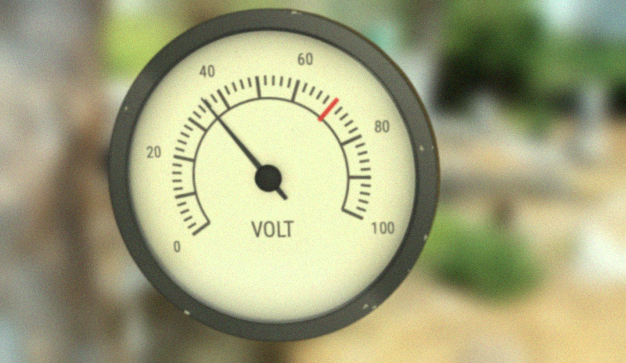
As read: 36V
